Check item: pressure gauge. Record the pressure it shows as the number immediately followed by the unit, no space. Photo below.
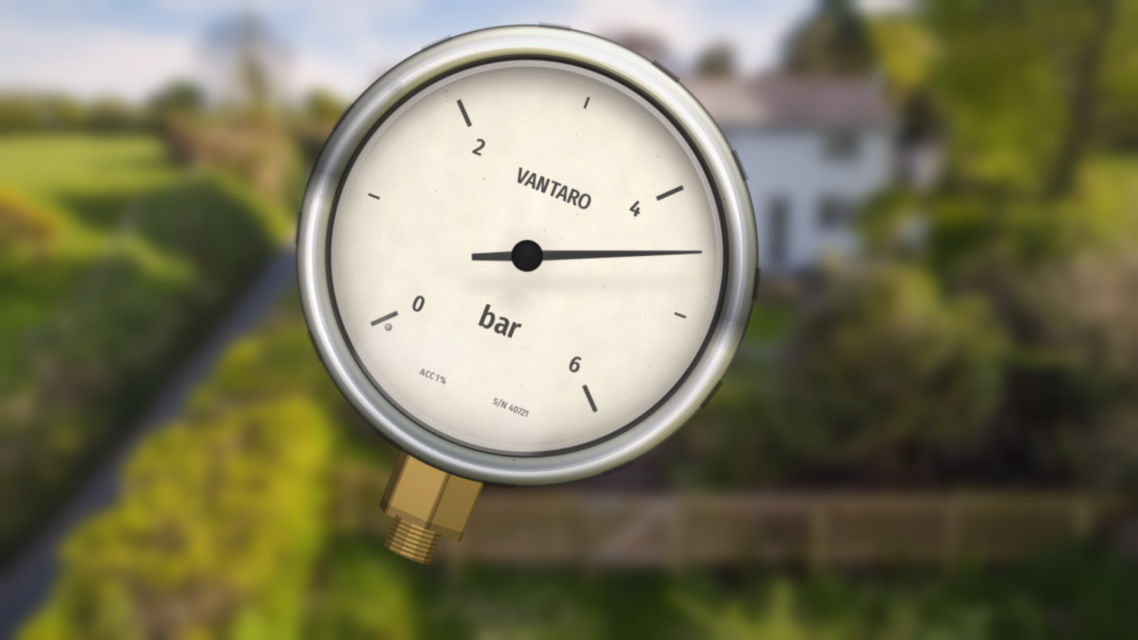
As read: 4.5bar
